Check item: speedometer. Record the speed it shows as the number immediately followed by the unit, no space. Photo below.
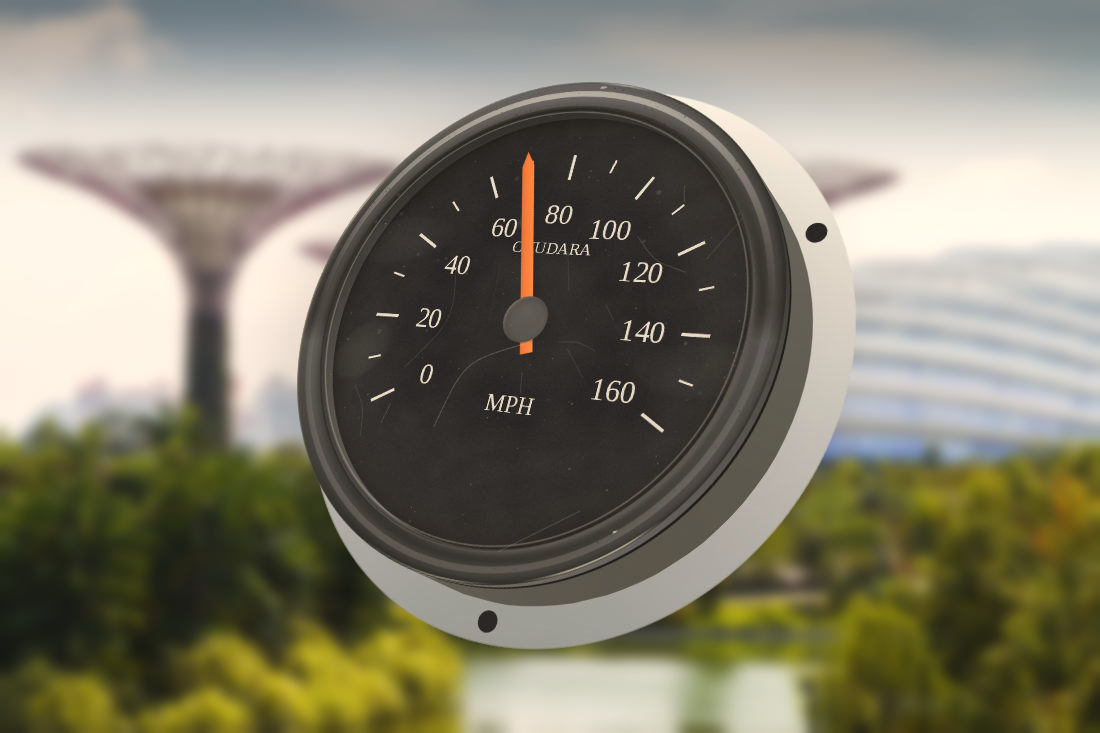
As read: 70mph
